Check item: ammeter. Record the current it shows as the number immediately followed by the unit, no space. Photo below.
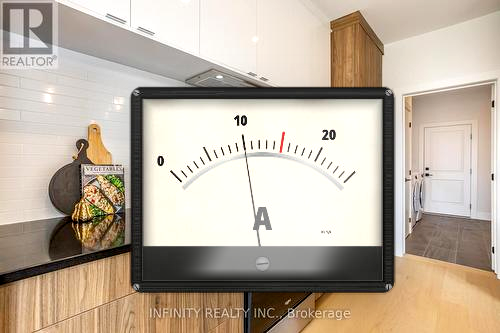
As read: 10A
